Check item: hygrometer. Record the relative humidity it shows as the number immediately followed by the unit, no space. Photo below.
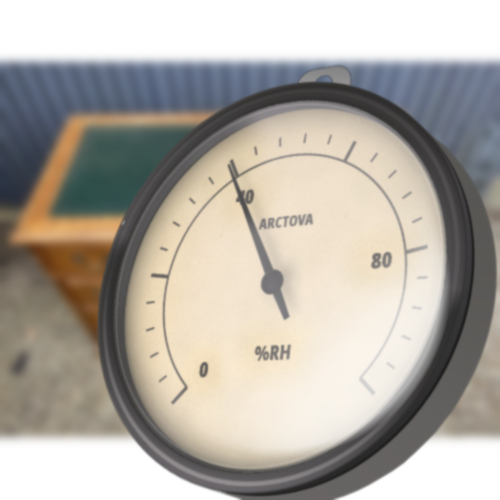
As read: 40%
